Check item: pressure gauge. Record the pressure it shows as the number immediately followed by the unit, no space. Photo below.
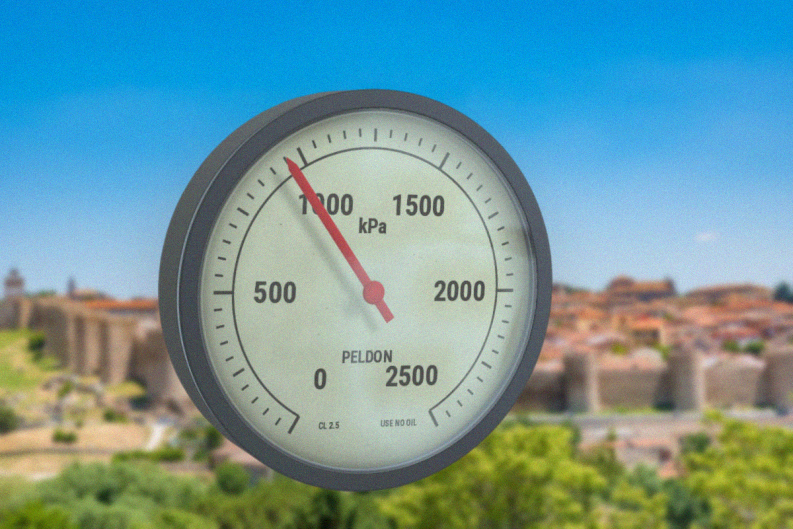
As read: 950kPa
